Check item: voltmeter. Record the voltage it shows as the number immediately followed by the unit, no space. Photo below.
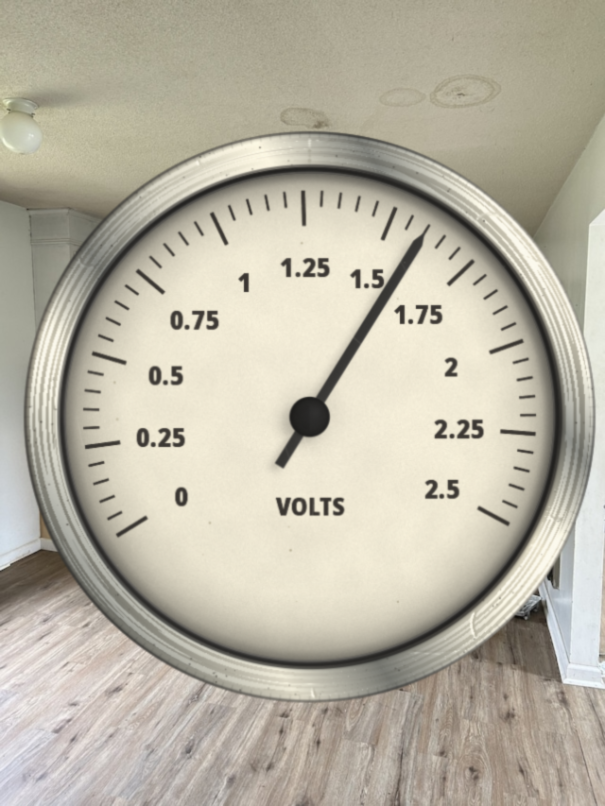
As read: 1.6V
